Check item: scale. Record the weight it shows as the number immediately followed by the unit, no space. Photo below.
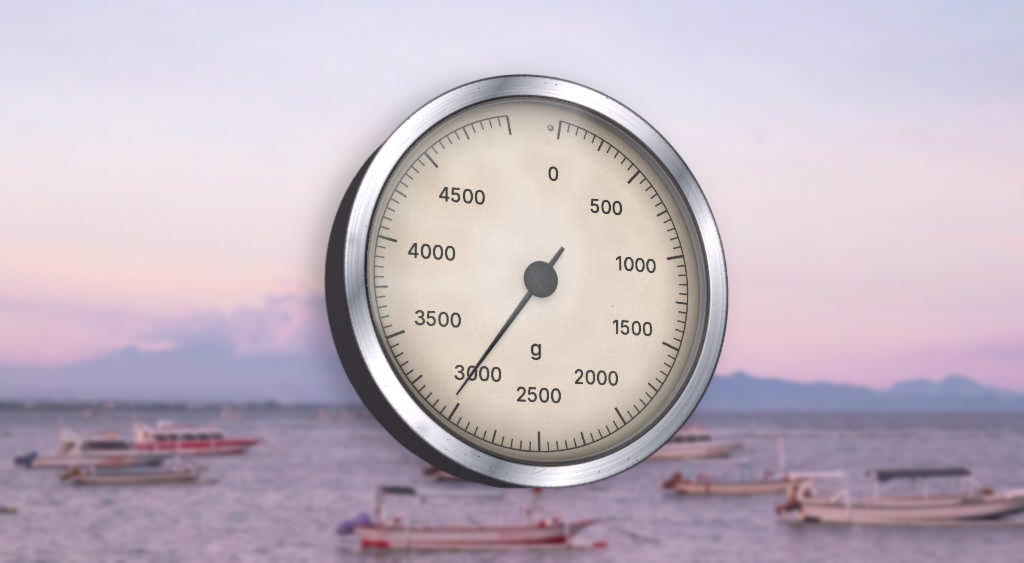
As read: 3050g
